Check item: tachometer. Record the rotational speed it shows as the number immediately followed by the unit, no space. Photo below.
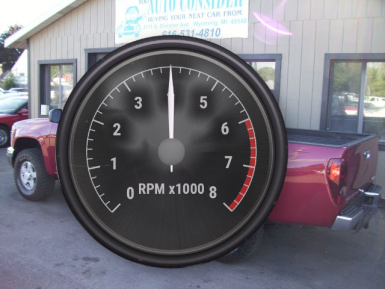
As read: 4000rpm
